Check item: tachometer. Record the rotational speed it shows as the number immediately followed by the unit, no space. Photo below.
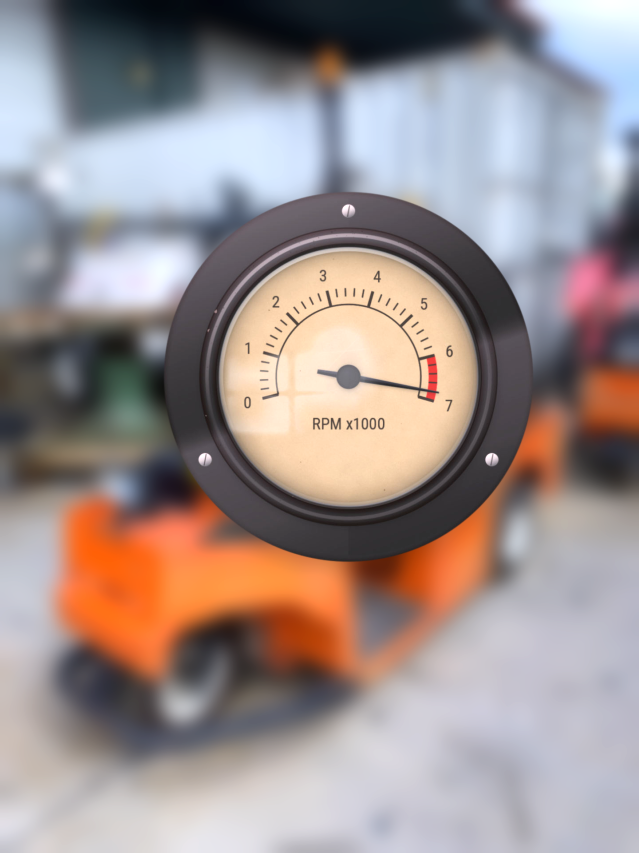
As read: 6800rpm
